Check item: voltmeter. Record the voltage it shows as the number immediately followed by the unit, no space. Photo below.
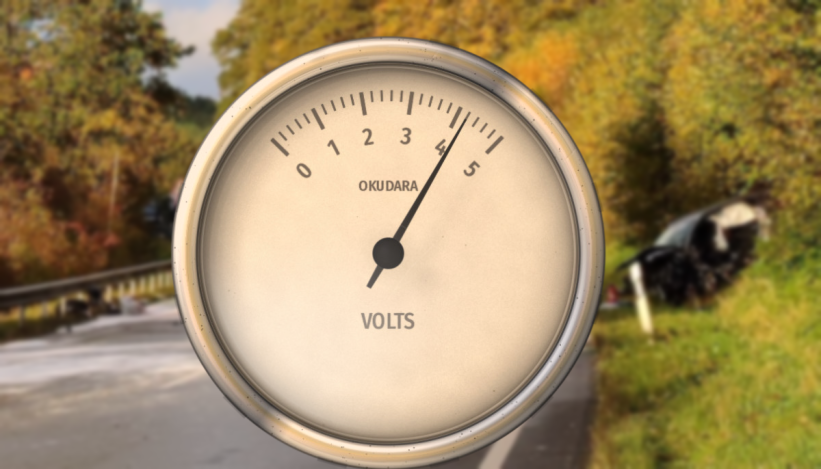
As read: 4.2V
